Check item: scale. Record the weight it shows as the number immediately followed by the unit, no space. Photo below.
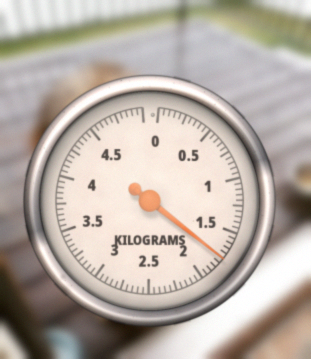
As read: 1.75kg
